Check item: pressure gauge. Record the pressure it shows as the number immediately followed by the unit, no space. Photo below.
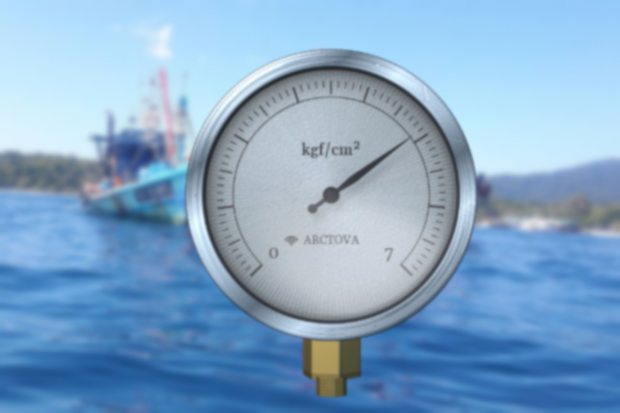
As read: 4.9kg/cm²
